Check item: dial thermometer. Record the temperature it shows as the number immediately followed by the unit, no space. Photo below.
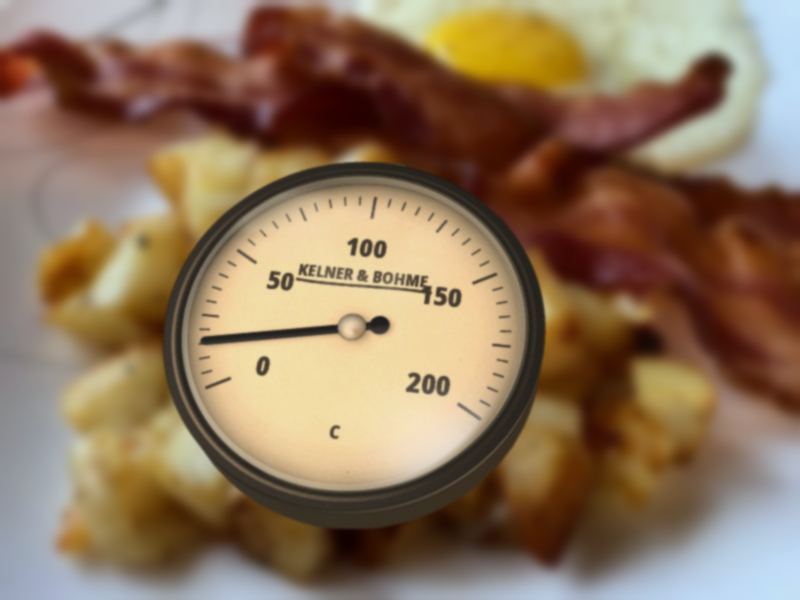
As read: 15°C
